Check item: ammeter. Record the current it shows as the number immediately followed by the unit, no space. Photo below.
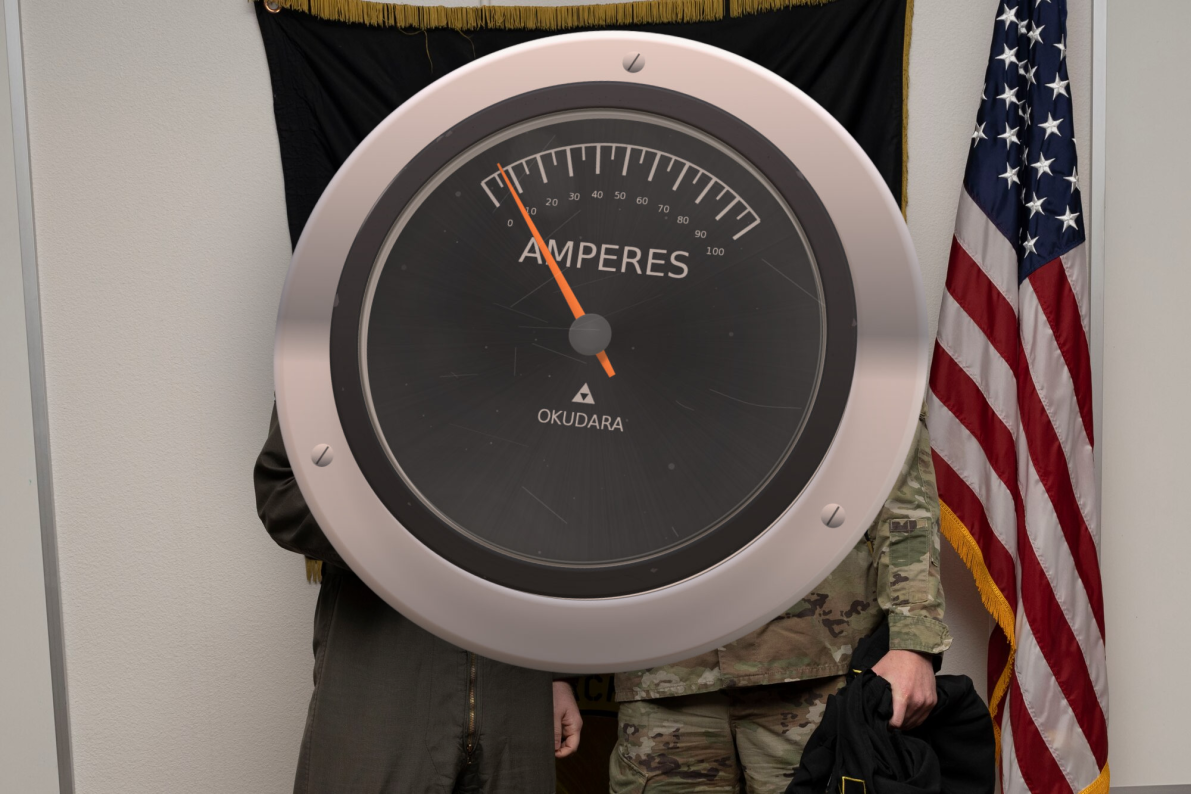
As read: 7.5A
